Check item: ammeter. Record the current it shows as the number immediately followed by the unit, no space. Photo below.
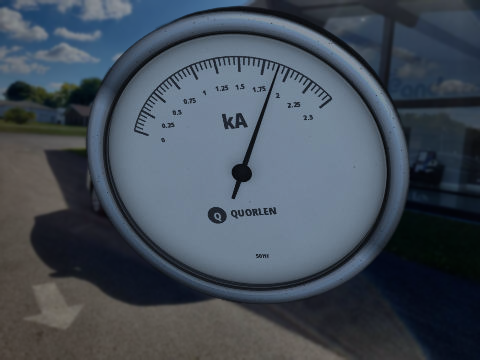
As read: 1.9kA
